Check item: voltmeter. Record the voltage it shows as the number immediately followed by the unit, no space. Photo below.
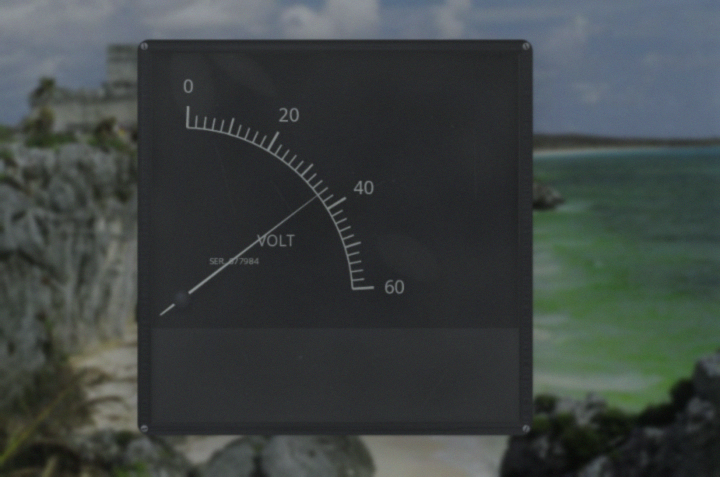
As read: 36V
